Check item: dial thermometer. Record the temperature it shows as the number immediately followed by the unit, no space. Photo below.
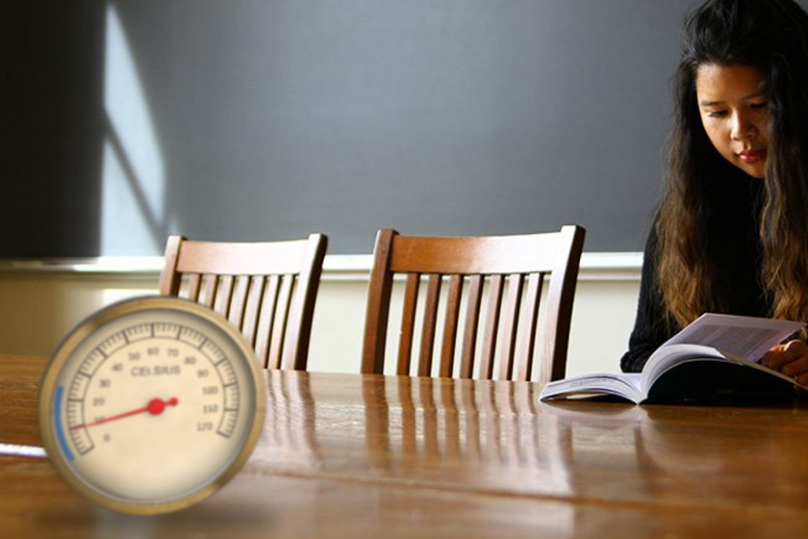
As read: 10°C
